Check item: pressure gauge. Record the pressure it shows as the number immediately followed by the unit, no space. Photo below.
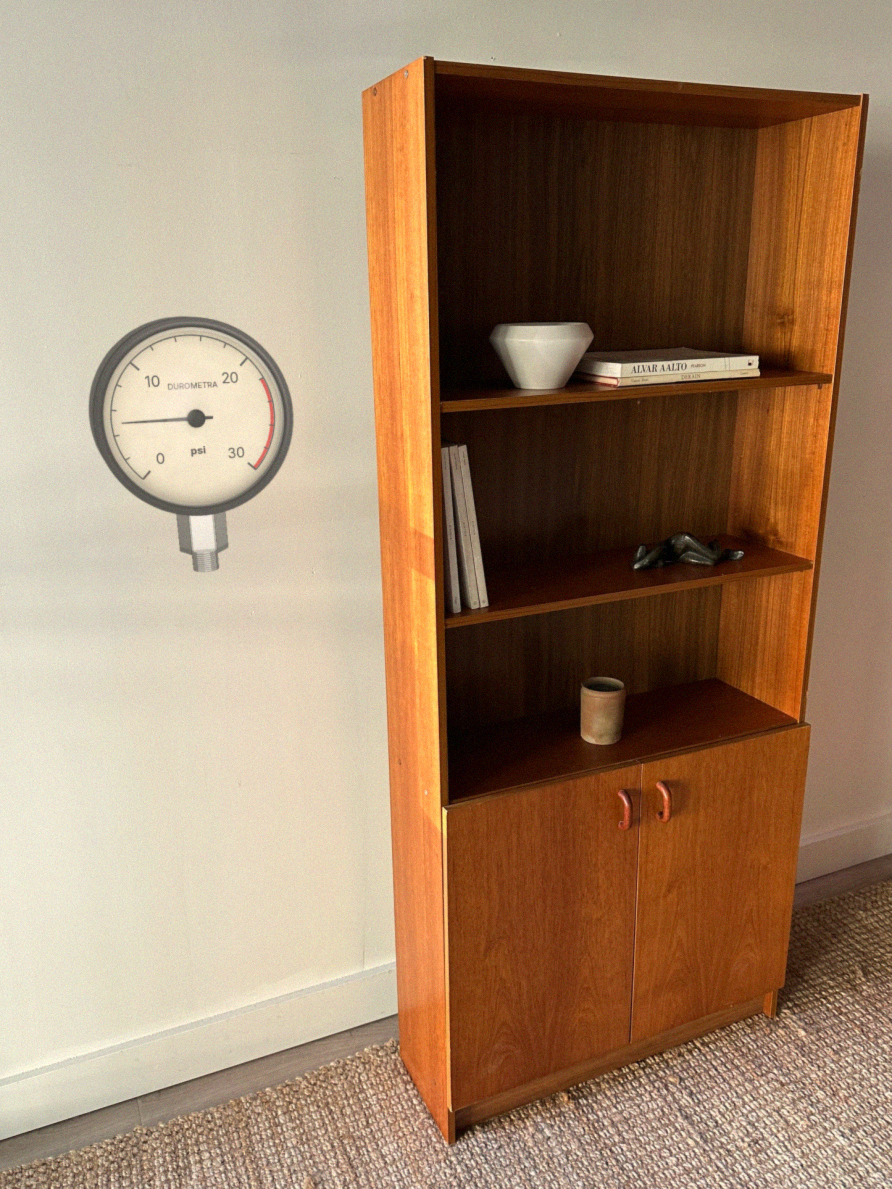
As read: 5psi
